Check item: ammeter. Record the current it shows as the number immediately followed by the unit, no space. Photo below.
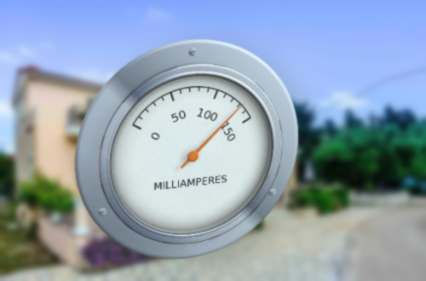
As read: 130mA
